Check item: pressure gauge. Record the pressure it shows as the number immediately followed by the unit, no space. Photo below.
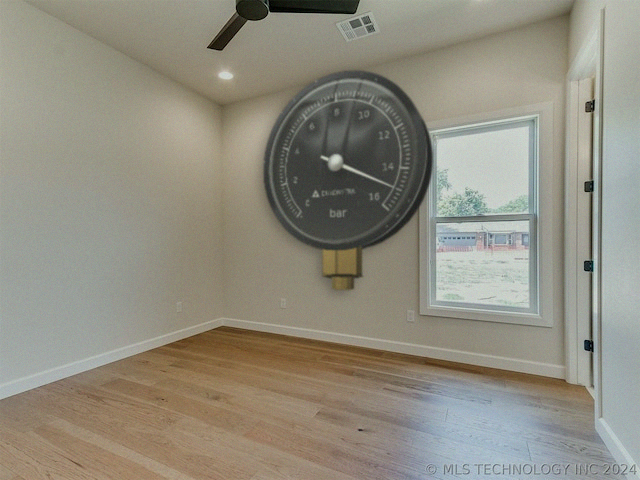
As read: 15bar
